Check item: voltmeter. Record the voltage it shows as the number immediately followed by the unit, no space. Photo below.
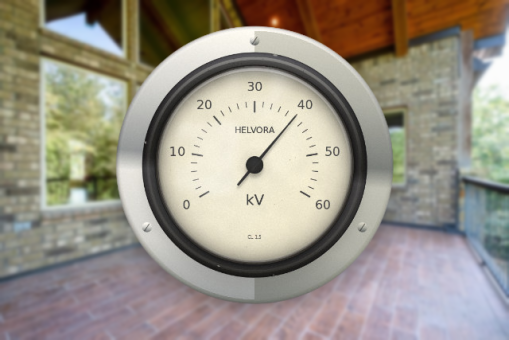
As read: 40kV
